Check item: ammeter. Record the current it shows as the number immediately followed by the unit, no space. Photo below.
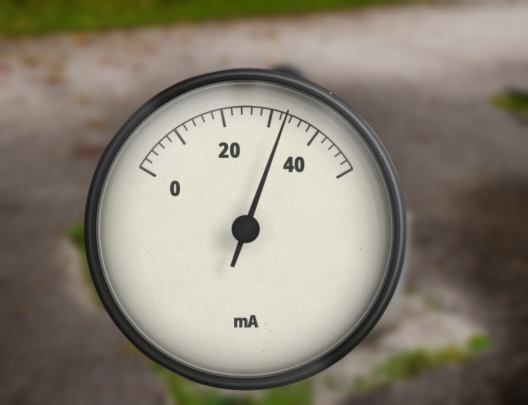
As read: 33mA
